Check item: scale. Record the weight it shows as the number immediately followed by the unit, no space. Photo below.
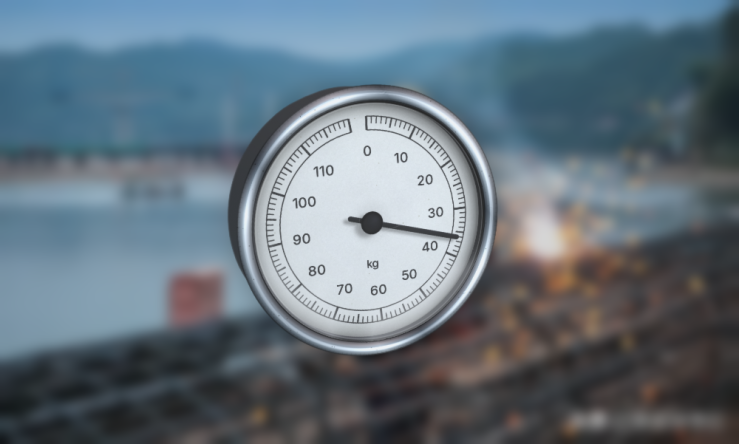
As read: 36kg
